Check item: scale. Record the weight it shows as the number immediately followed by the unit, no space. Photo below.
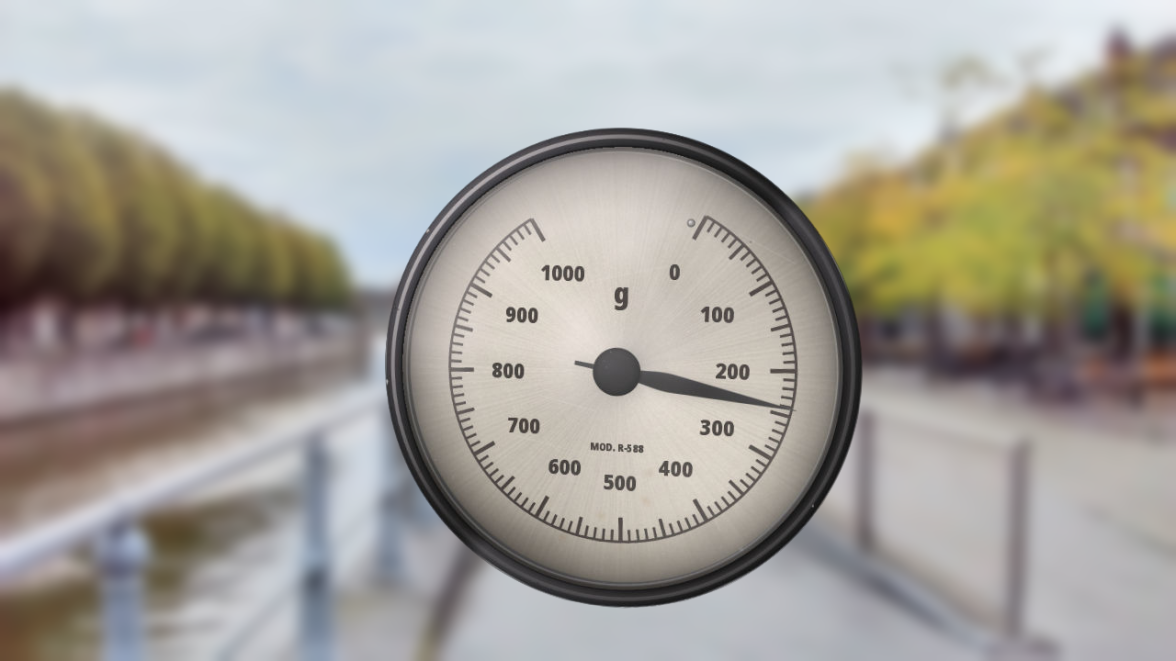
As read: 240g
